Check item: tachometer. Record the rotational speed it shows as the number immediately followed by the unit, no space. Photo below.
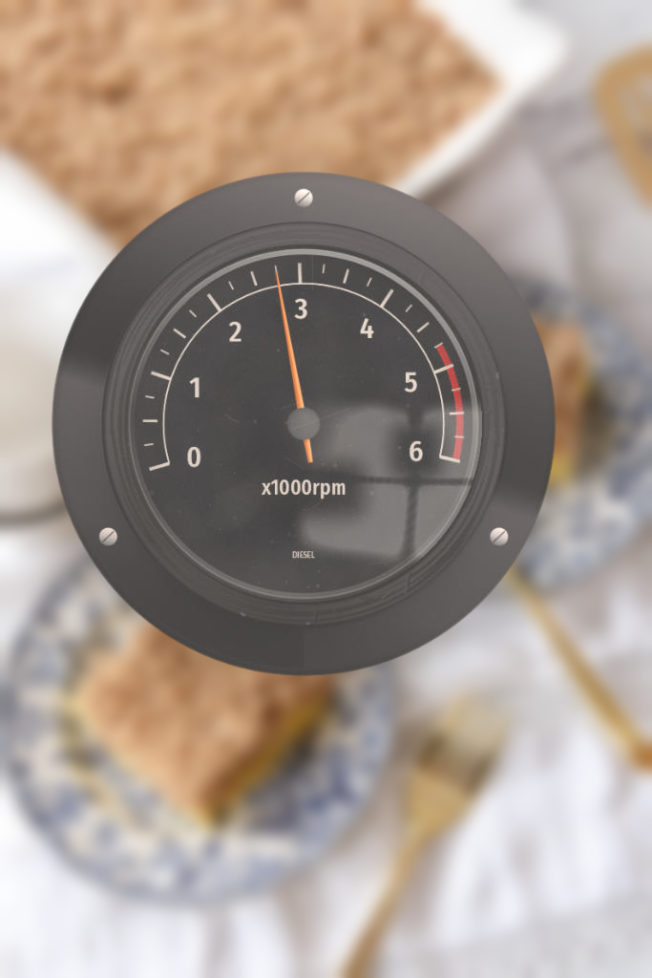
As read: 2750rpm
